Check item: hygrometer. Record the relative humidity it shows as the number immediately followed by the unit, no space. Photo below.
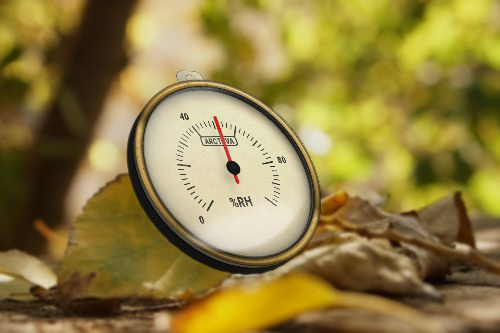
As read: 50%
